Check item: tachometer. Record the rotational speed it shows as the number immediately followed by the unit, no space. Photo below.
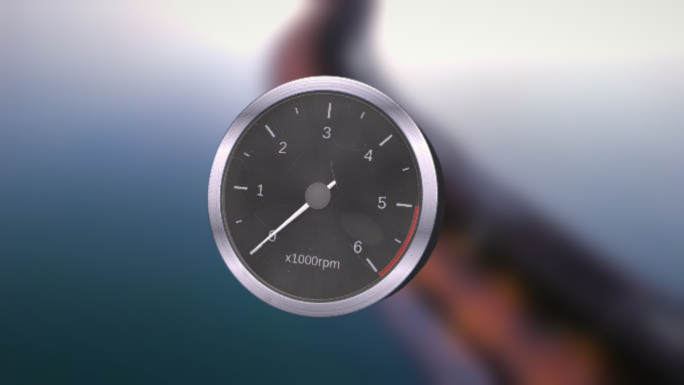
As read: 0rpm
